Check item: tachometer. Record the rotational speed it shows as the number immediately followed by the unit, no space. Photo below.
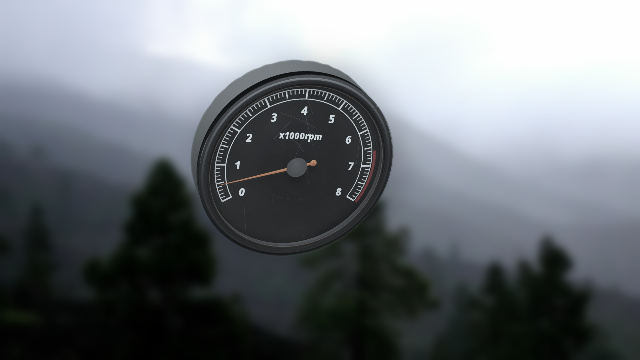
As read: 500rpm
